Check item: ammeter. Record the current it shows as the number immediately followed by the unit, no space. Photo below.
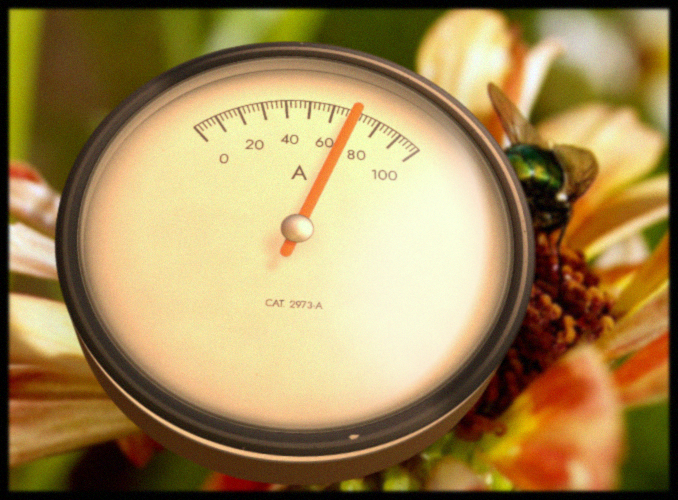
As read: 70A
